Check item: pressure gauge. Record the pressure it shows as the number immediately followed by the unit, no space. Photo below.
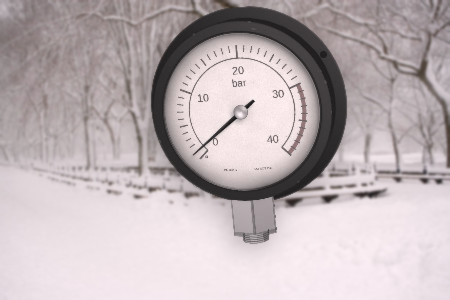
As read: 1bar
